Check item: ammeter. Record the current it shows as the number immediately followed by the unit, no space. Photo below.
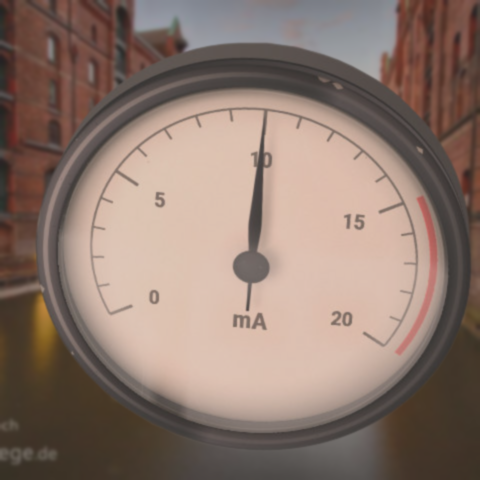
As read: 10mA
